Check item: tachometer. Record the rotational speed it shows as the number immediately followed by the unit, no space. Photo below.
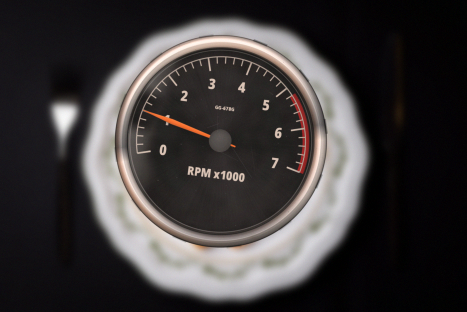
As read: 1000rpm
